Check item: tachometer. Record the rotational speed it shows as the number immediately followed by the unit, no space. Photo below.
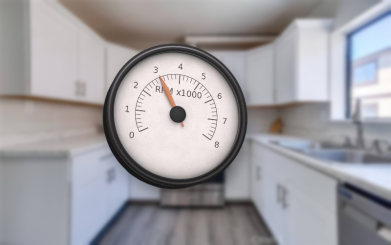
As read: 3000rpm
